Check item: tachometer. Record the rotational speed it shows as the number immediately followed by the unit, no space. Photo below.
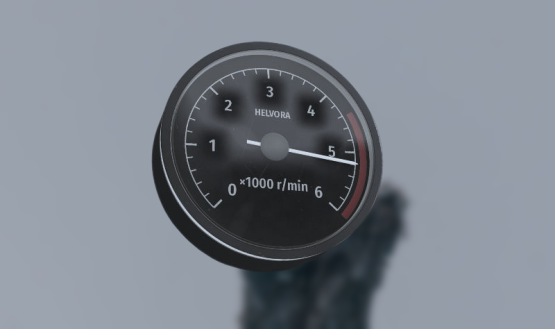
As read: 5200rpm
